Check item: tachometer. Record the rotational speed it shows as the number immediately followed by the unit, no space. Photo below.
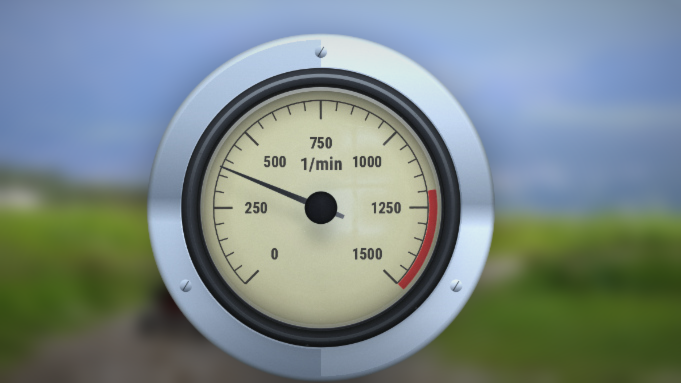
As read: 375rpm
